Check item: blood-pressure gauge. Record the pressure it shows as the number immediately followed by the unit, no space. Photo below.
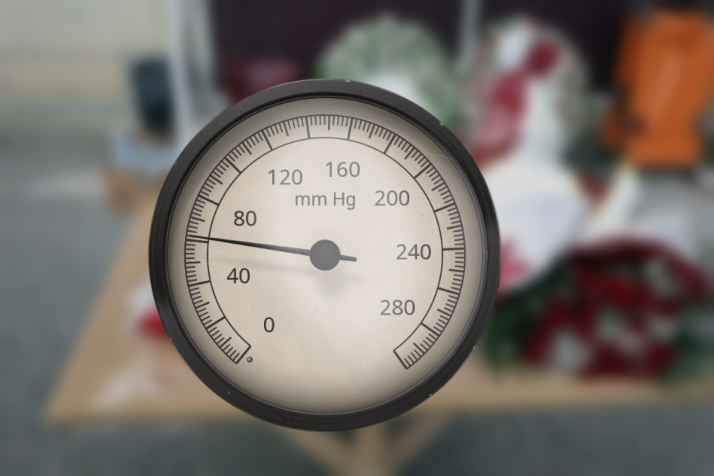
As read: 62mmHg
